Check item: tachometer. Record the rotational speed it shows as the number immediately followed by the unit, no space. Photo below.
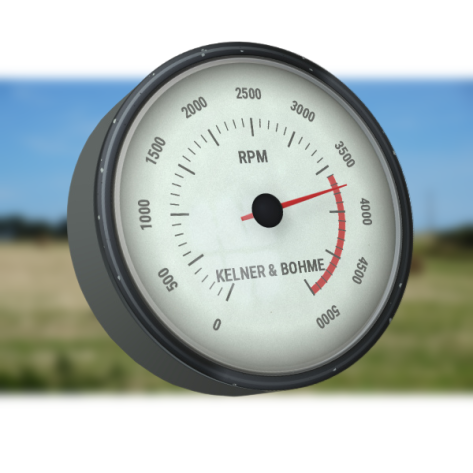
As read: 3750rpm
